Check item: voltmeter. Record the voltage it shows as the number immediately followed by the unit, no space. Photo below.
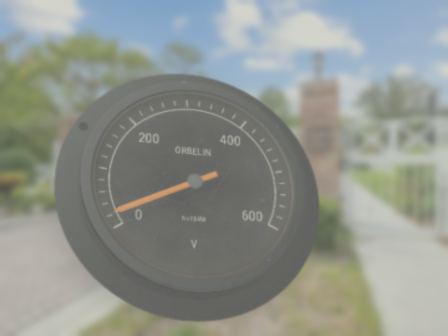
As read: 20V
